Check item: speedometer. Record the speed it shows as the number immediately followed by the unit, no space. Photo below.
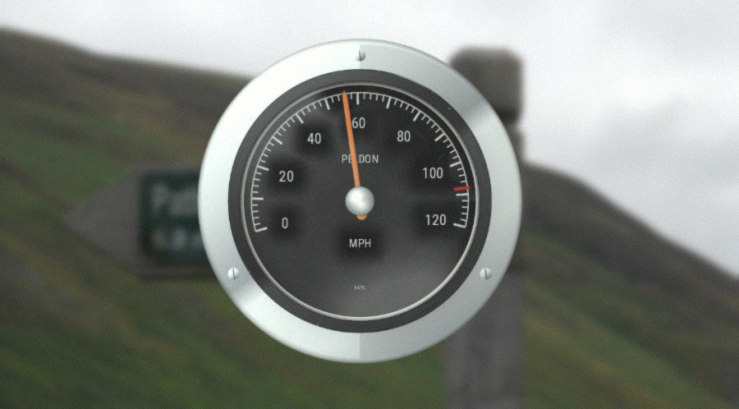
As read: 56mph
